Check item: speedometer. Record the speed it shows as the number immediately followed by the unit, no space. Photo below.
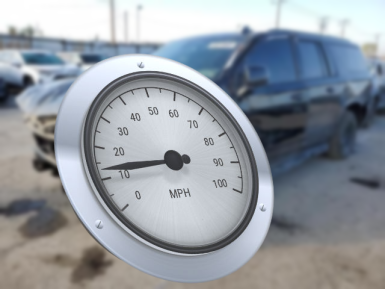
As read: 12.5mph
